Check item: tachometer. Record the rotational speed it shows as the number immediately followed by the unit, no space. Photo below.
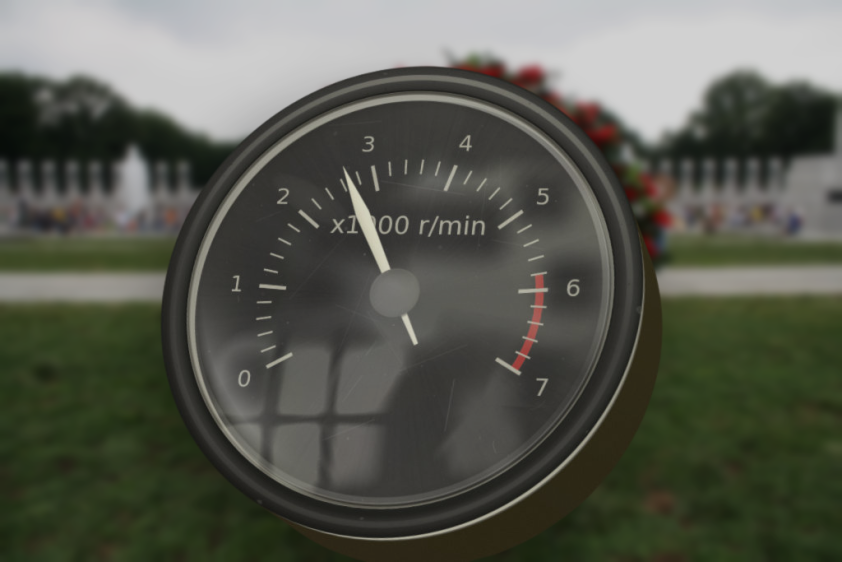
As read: 2700rpm
